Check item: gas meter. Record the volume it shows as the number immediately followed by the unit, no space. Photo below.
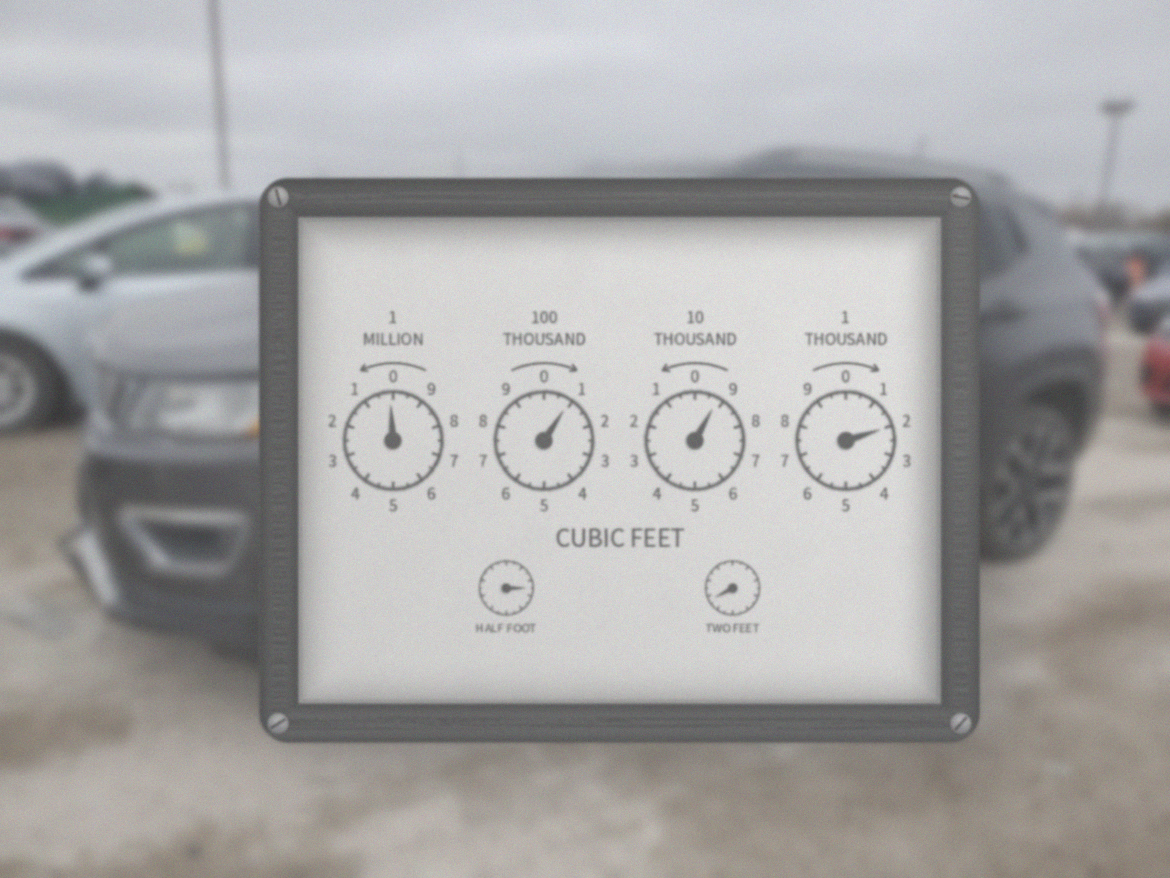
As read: 9200ft³
